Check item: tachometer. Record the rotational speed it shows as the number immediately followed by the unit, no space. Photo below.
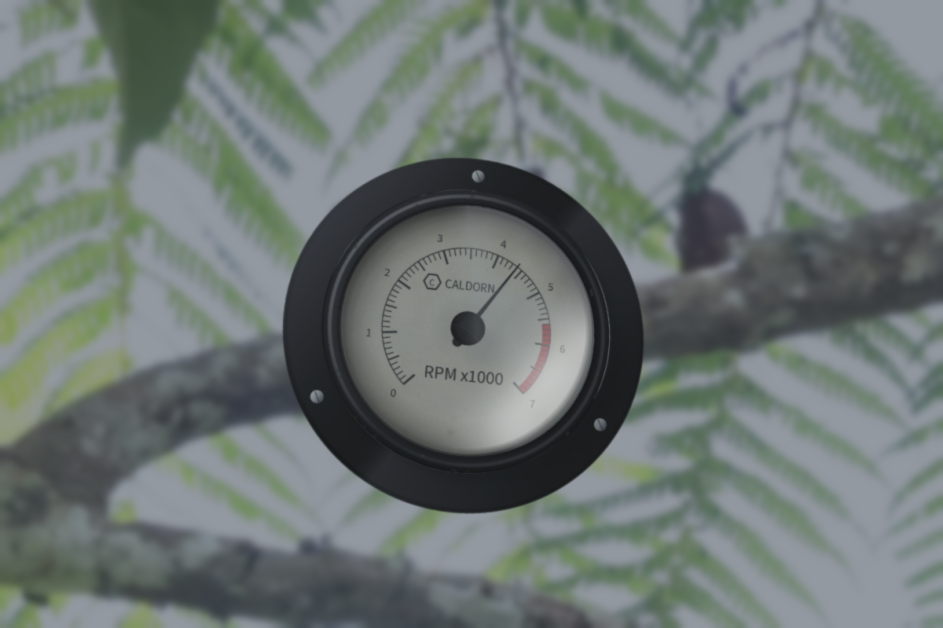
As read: 4400rpm
